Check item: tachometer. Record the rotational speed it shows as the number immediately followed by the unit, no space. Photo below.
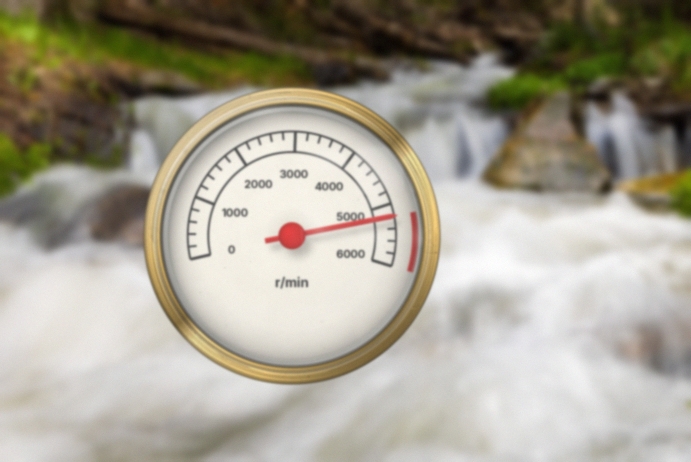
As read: 5200rpm
